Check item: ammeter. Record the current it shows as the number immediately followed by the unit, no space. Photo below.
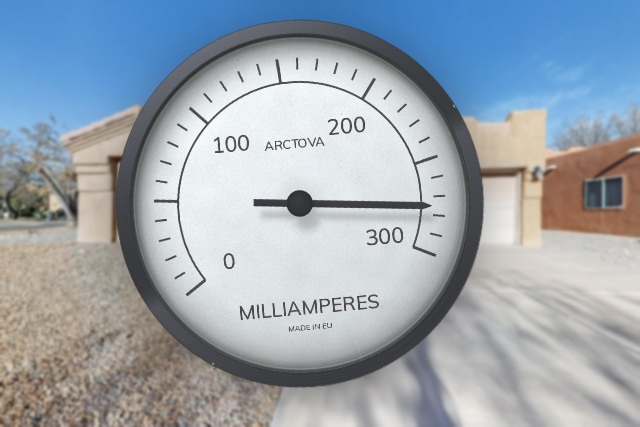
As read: 275mA
